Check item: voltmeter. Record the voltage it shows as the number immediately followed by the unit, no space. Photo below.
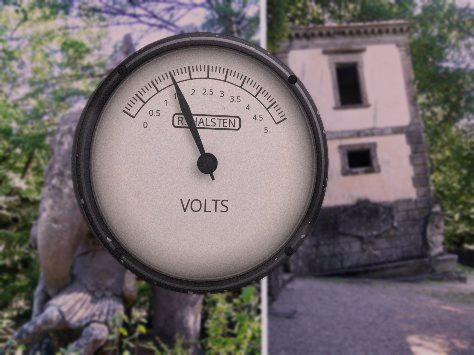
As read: 1.5V
